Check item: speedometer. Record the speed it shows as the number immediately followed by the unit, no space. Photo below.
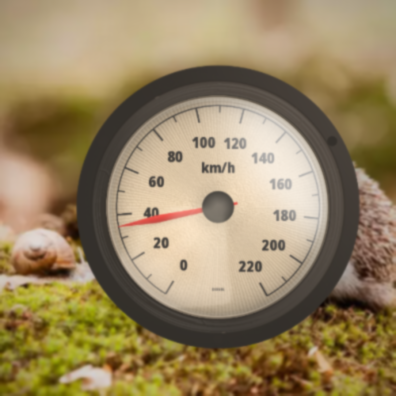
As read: 35km/h
